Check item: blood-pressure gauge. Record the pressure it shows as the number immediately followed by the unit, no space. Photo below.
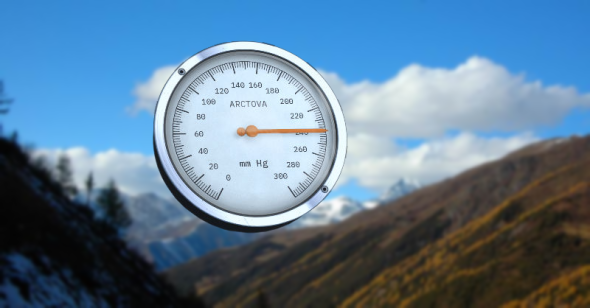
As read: 240mmHg
